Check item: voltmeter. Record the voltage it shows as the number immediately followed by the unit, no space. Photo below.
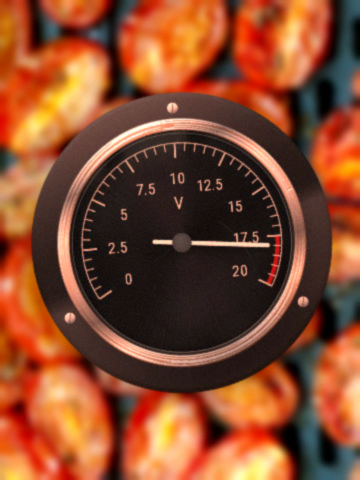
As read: 18V
